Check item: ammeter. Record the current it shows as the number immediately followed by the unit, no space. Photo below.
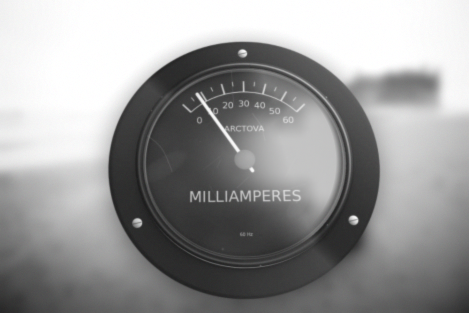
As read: 7.5mA
